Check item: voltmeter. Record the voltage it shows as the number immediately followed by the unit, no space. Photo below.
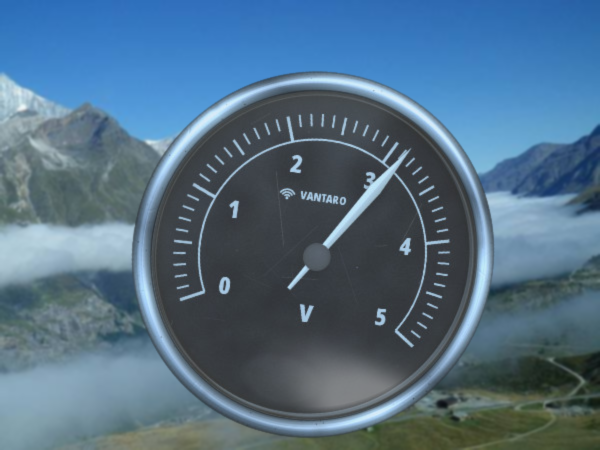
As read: 3.1V
